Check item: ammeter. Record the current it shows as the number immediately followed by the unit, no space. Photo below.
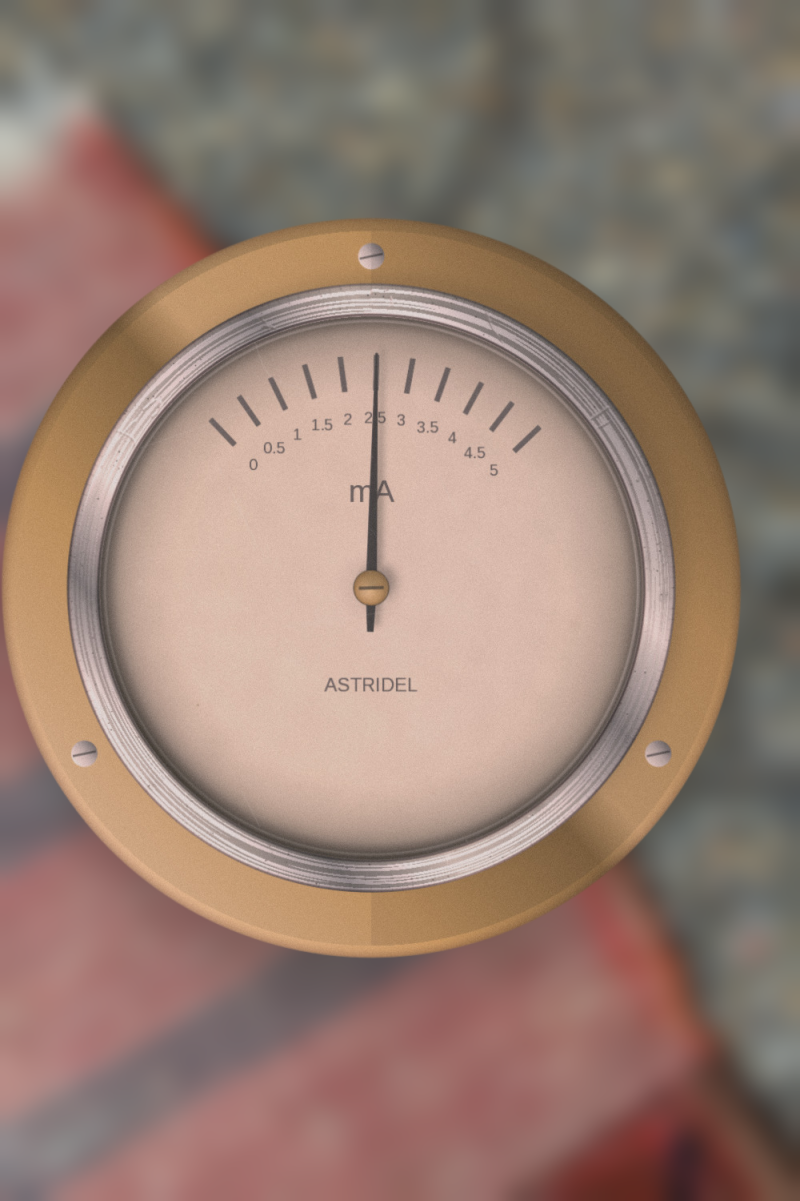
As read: 2.5mA
